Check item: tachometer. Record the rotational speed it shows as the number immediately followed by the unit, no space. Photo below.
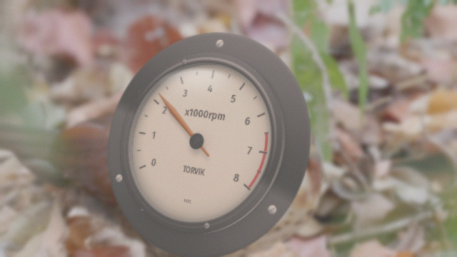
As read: 2250rpm
